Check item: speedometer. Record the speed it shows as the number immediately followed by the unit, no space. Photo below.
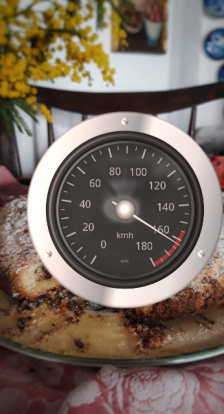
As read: 162.5km/h
